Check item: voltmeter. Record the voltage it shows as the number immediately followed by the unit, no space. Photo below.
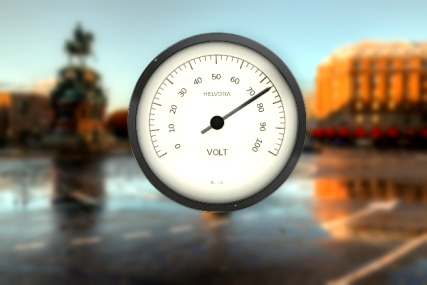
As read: 74V
